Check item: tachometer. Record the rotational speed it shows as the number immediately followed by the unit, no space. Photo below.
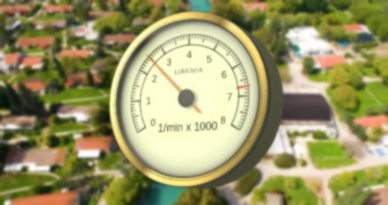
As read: 2500rpm
